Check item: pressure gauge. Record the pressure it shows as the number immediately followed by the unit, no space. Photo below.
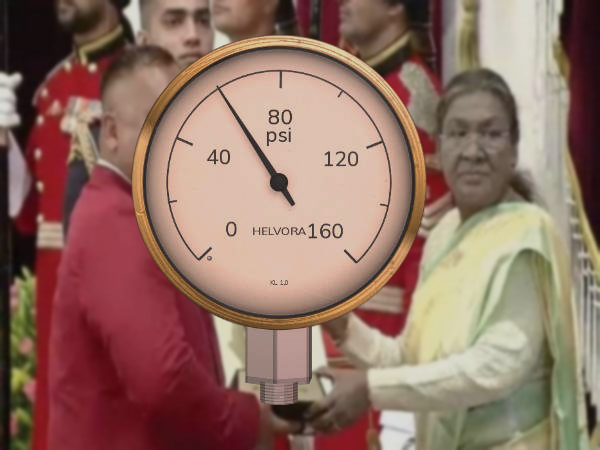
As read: 60psi
